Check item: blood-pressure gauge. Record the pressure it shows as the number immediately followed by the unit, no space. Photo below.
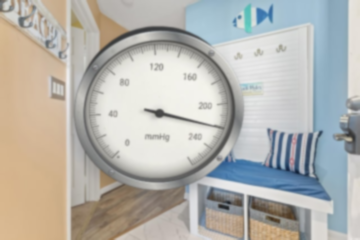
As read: 220mmHg
